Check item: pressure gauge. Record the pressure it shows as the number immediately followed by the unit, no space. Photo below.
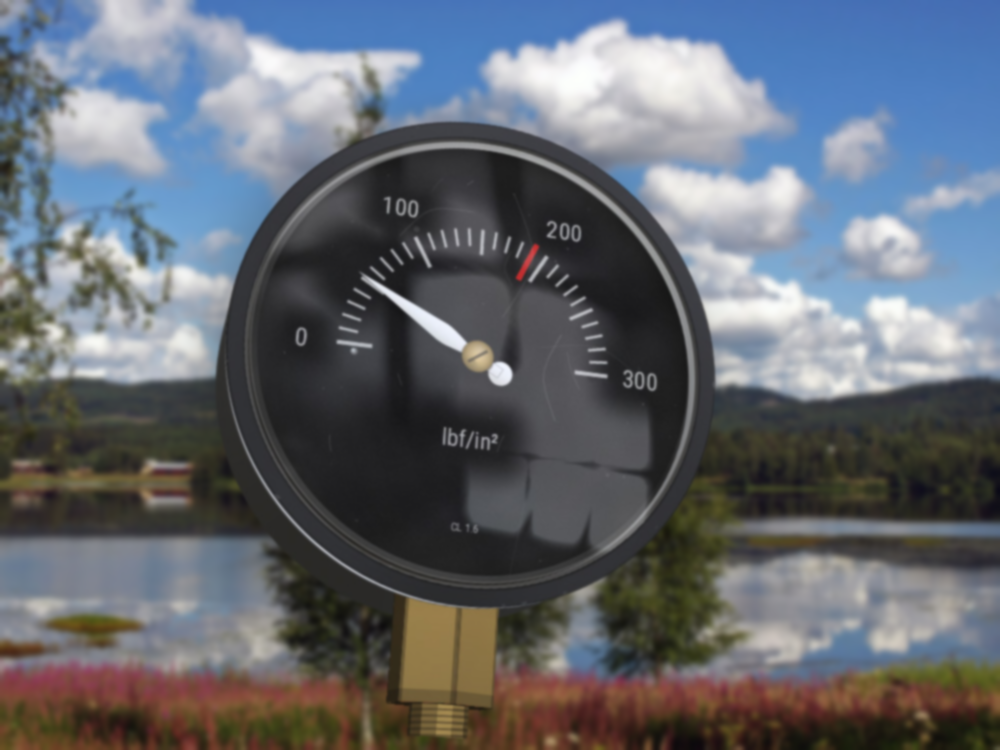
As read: 50psi
